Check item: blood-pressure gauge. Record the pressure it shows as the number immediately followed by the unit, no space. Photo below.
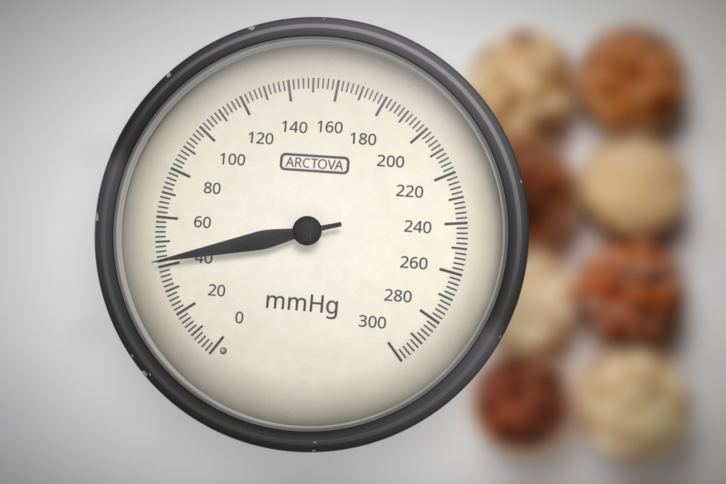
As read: 42mmHg
